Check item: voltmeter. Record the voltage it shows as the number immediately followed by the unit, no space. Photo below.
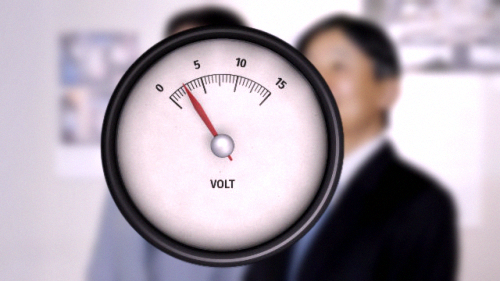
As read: 2.5V
